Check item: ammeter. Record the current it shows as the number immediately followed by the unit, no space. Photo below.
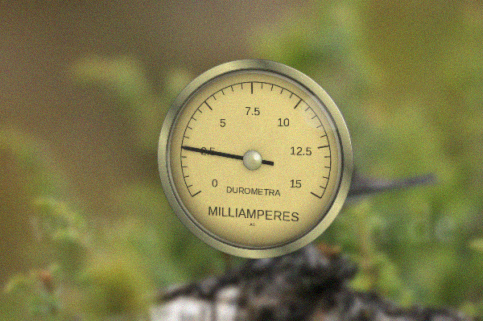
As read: 2.5mA
